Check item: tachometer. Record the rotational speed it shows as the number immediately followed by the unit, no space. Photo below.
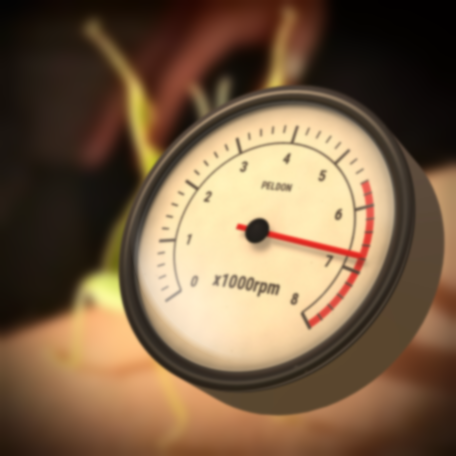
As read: 6800rpm
